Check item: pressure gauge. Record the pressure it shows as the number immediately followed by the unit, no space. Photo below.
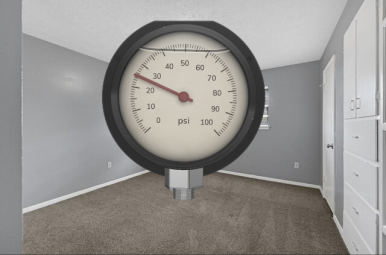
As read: 25psi
